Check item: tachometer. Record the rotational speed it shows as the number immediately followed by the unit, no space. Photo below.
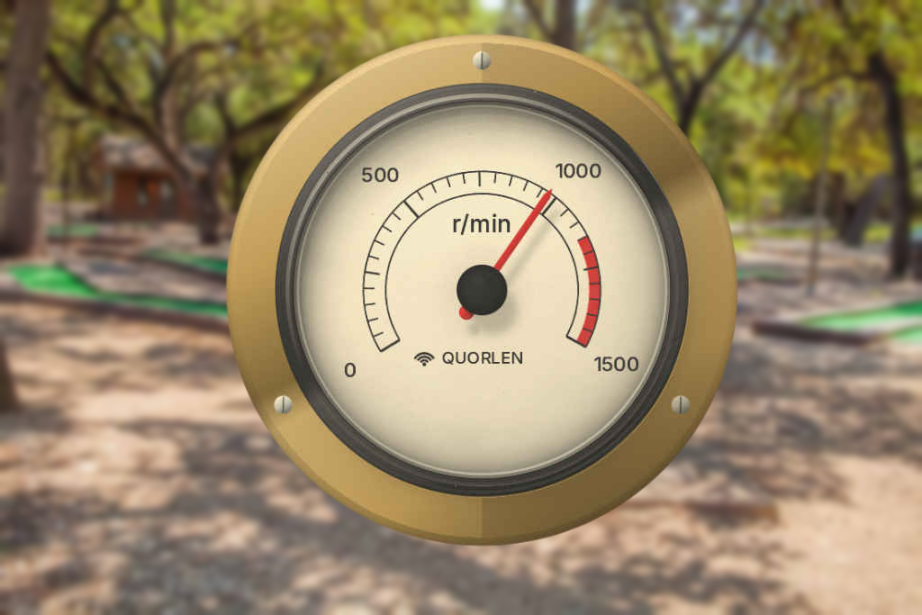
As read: 975rpm
